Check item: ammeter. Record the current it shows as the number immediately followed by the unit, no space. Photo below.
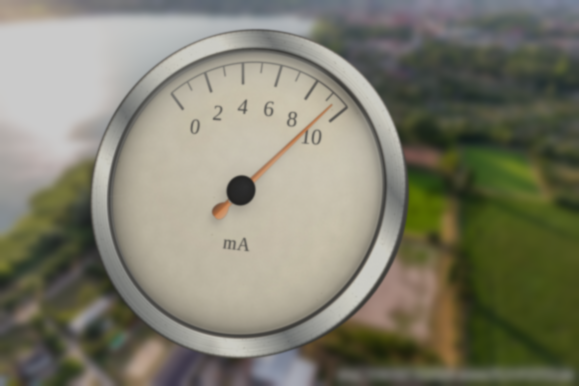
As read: 9.5mA
